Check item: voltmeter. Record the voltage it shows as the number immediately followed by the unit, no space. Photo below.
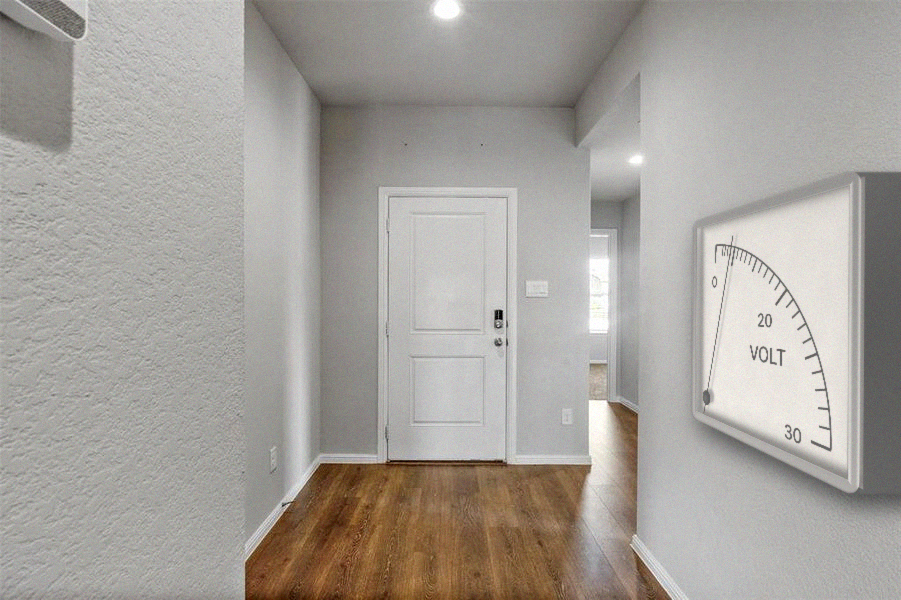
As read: 10V
